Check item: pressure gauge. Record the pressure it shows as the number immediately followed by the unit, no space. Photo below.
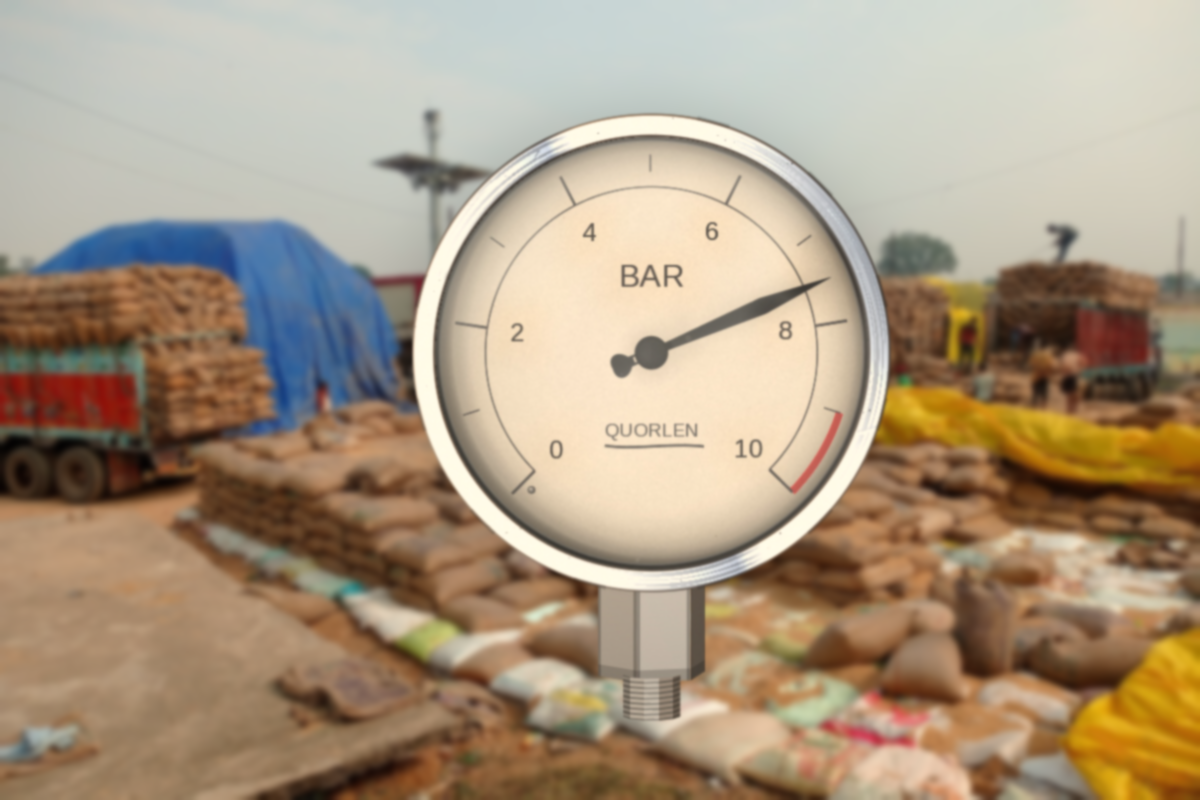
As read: 7.5bar
